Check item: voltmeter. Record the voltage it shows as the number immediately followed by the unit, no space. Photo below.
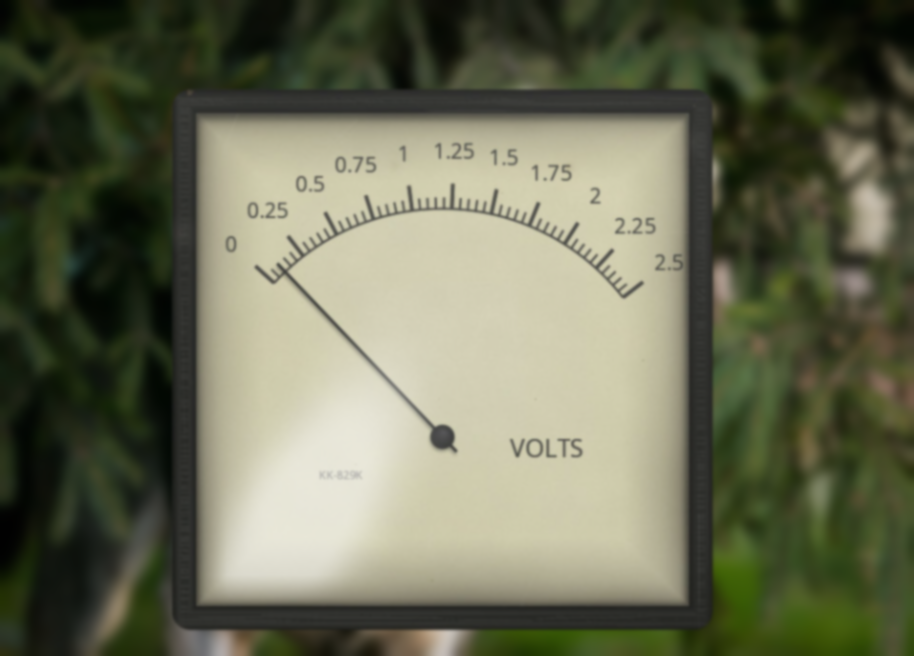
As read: 0.1V
